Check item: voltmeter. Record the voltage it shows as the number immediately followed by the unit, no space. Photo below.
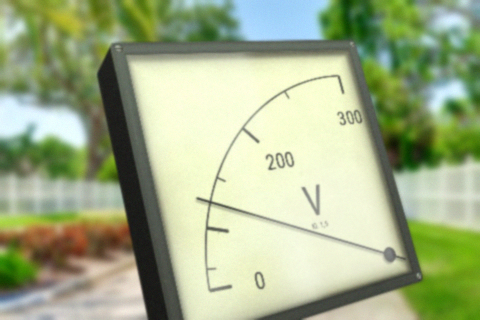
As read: 125V
